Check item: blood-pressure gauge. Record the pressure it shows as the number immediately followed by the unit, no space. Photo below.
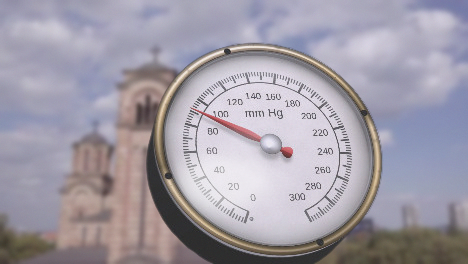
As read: 90mmHg
